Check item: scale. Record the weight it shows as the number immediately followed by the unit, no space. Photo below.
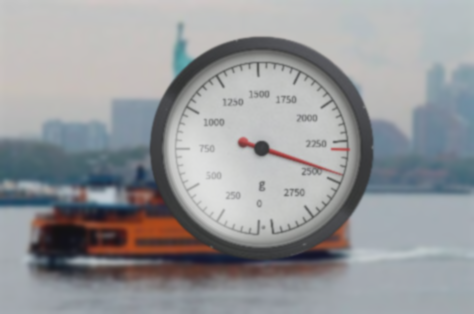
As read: 2450g
